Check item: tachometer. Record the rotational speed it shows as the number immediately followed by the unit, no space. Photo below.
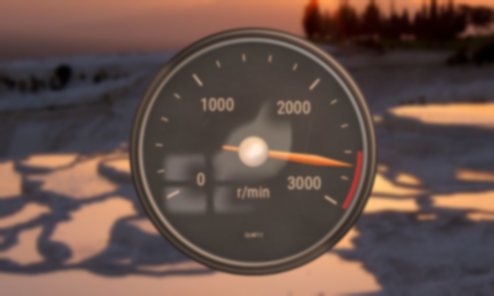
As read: 2700rpm
